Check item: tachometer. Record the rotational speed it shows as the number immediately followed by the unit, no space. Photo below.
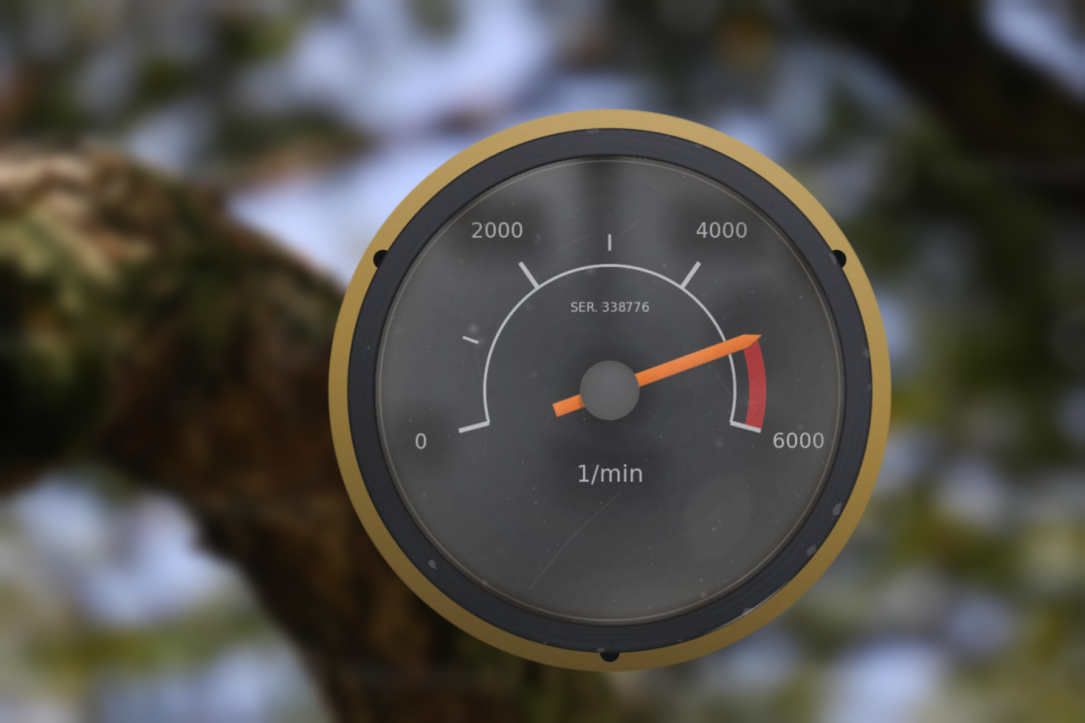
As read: 5000rpm
